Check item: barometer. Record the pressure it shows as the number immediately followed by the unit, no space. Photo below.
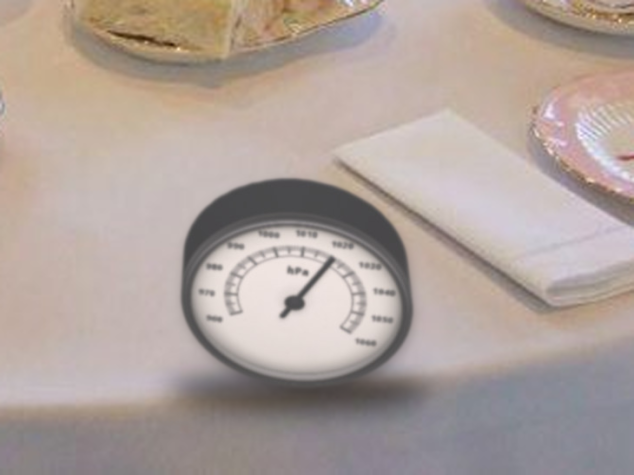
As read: 1020hPa
